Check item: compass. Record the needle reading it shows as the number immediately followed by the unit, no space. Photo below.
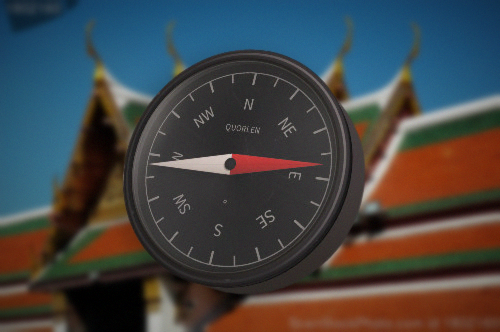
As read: 82.5°
